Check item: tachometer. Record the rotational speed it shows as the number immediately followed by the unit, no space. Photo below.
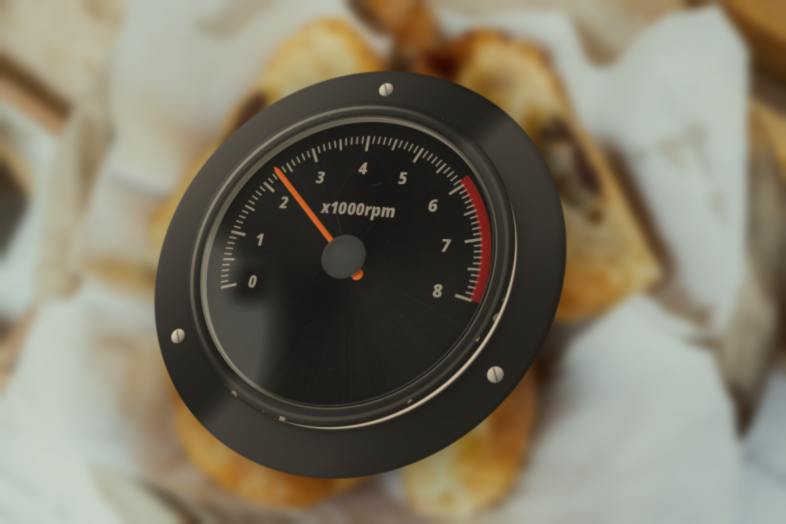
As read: 2300rpm
